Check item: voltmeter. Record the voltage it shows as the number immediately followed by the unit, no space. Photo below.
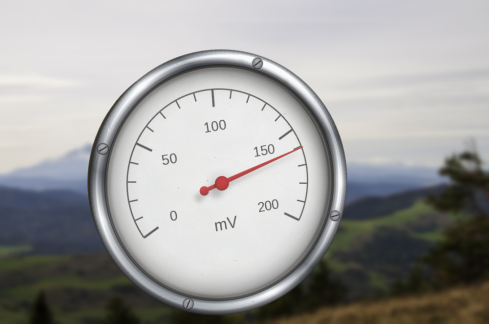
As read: 160mV
